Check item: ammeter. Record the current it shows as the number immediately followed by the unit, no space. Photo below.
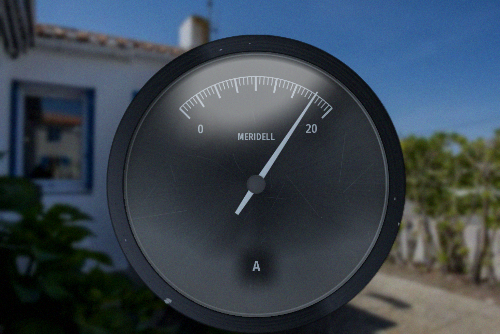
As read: 17.5A
